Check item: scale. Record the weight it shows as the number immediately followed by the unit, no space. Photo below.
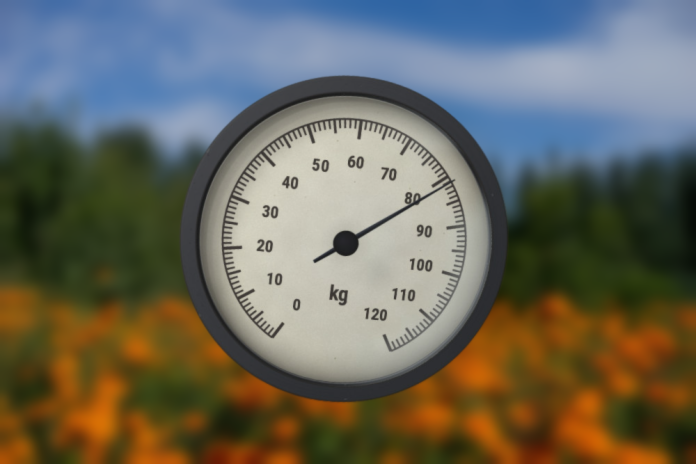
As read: 81kg
